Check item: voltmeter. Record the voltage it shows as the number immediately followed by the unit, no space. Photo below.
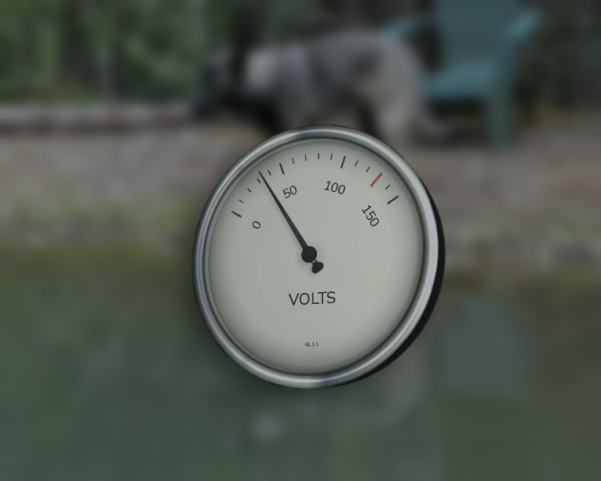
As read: 35V
